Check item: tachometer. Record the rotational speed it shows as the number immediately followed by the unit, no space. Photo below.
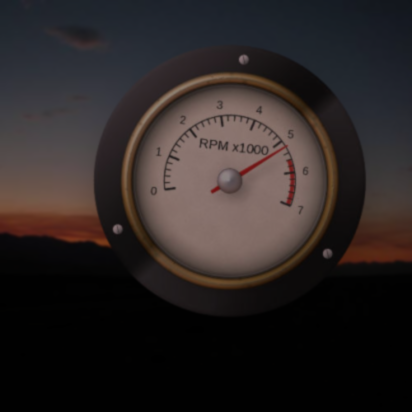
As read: 5200rpm
